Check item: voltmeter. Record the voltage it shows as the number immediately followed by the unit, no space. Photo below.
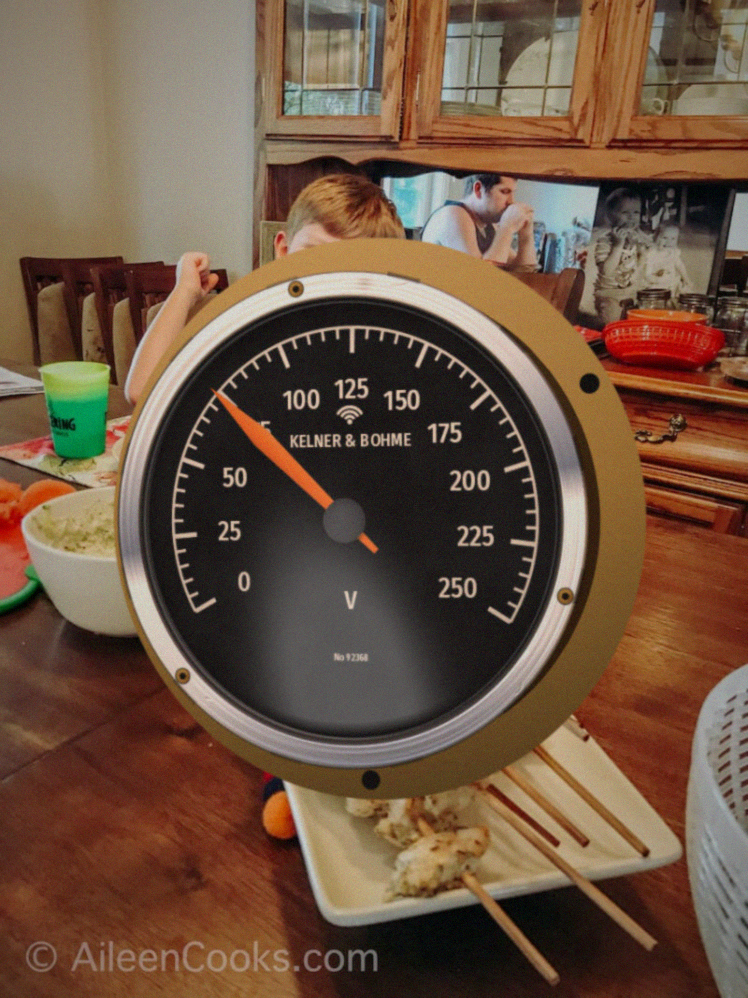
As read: 75V
